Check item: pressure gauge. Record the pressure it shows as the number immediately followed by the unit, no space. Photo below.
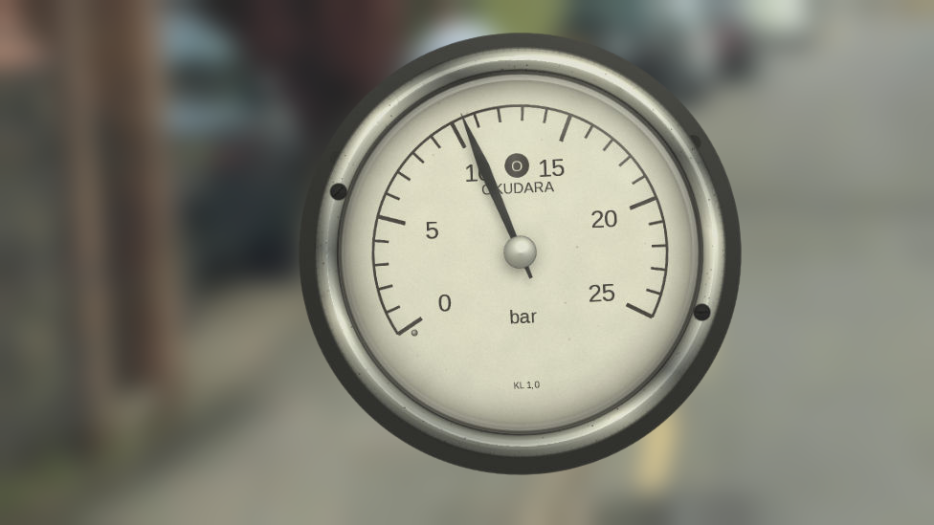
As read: 10.5bar
